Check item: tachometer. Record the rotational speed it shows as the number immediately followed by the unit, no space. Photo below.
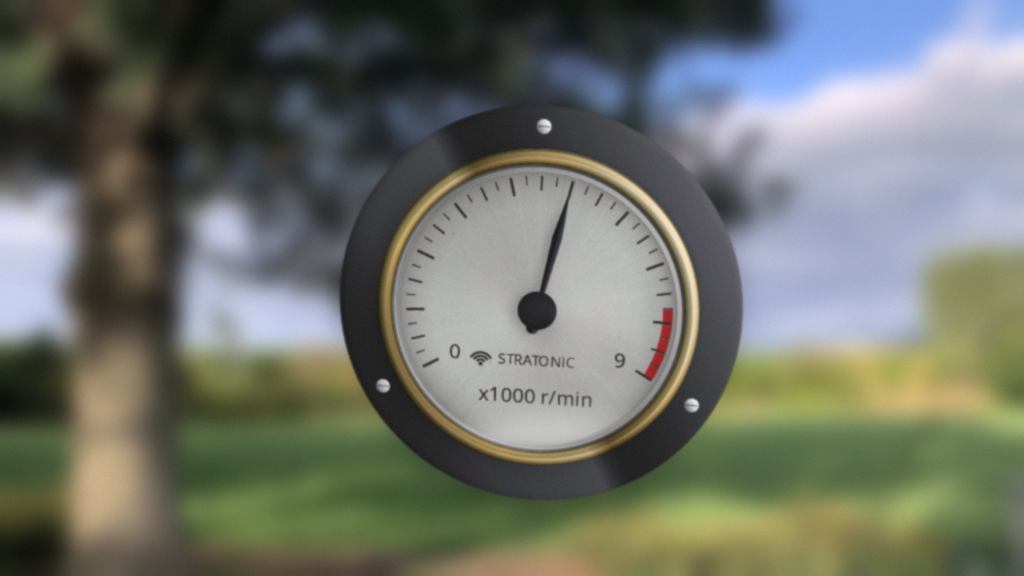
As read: 5000rpm
